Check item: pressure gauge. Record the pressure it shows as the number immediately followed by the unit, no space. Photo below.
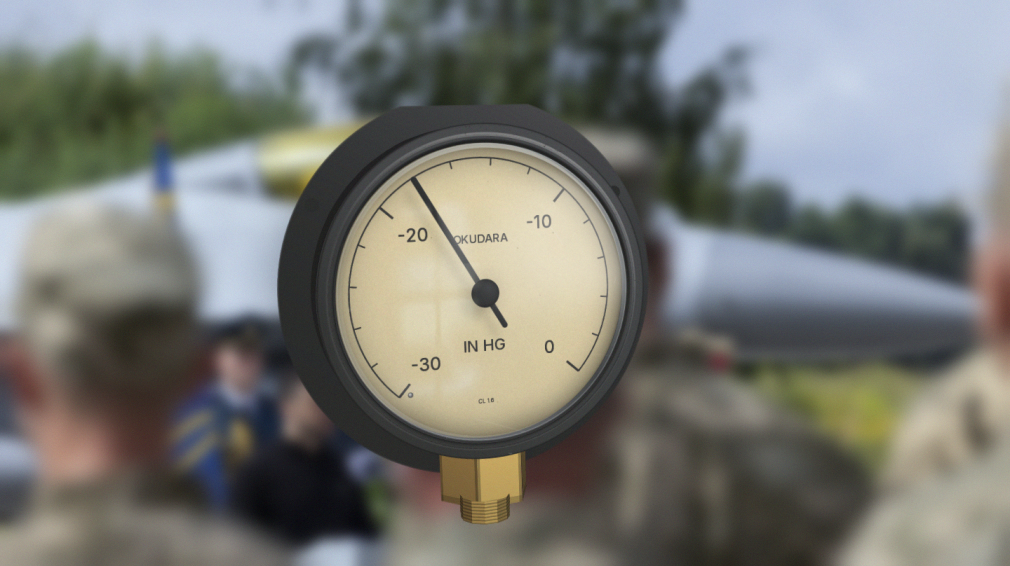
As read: -18inHg
